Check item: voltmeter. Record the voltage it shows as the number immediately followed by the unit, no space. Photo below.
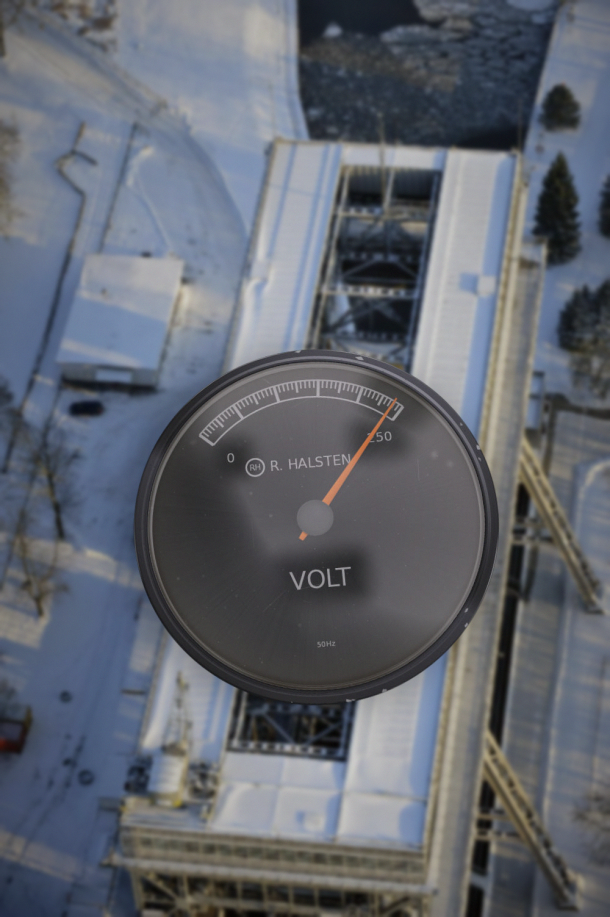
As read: 240V
